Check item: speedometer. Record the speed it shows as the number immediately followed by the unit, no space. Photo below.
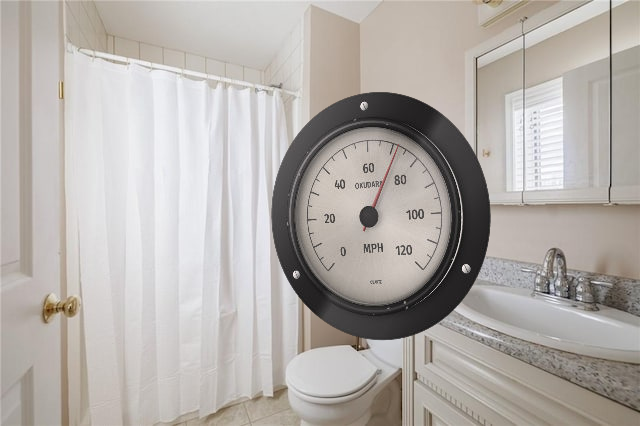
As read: 72.5mph
